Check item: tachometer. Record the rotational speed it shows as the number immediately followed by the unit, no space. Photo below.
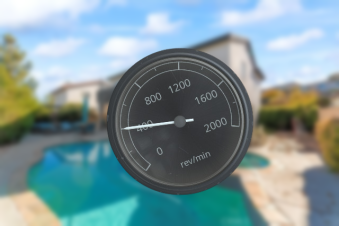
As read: 400rpm
